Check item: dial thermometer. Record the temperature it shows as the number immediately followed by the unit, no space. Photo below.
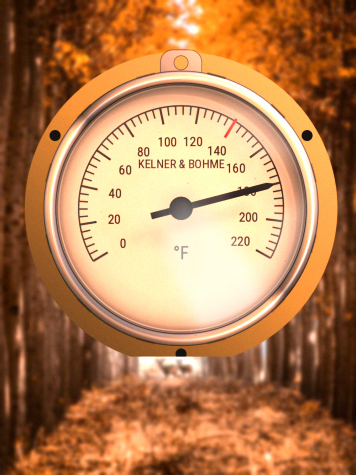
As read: 180°F
